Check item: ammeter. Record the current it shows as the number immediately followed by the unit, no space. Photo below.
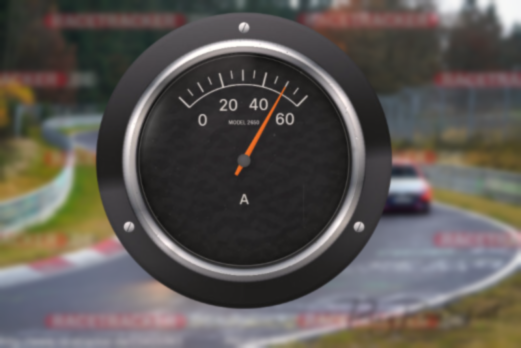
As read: 50A
